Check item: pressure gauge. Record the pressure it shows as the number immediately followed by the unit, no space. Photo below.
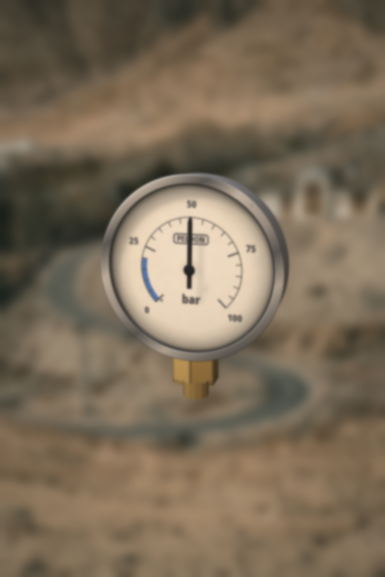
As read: 50bar
